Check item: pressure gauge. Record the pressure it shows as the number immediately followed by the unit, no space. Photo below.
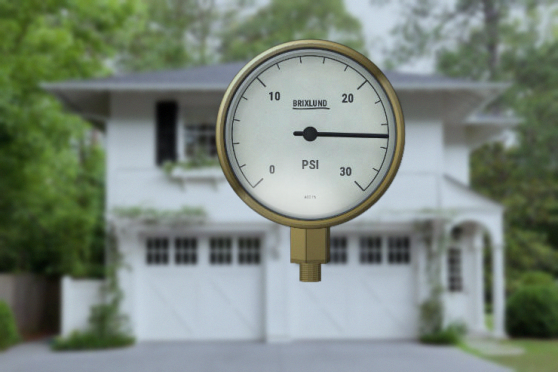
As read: 25psi
